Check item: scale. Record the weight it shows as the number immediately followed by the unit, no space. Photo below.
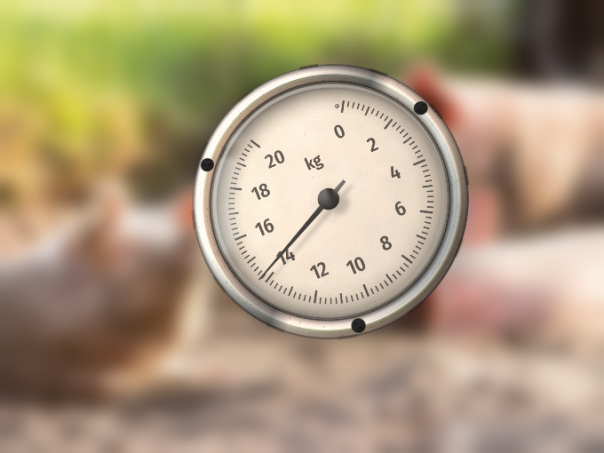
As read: 14.2kg
